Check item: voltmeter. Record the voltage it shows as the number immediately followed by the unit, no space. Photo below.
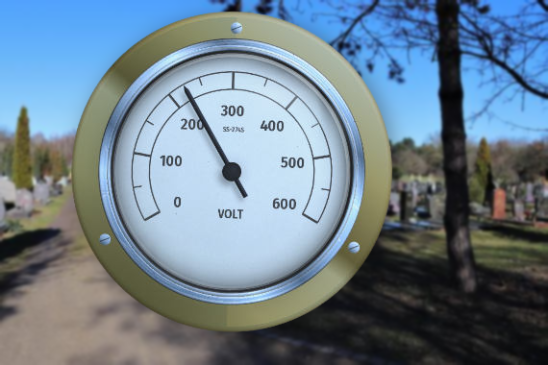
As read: 225V
